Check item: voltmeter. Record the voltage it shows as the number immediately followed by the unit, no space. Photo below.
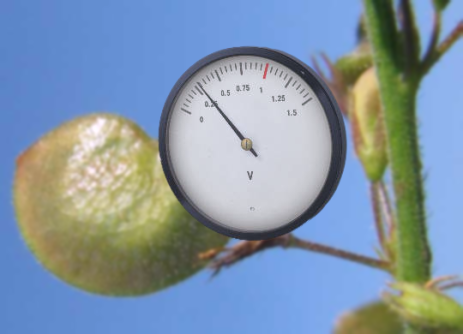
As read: 0.3V
